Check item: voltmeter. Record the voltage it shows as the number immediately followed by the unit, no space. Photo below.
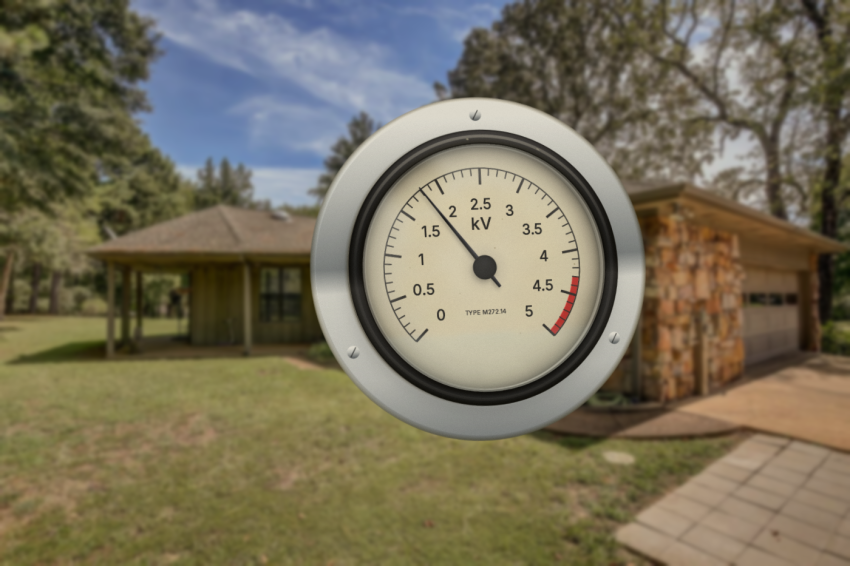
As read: 1.8kV
